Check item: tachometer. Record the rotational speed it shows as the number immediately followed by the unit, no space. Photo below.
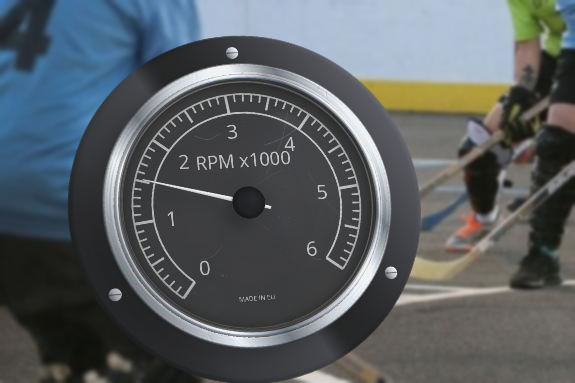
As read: 1500rpm
